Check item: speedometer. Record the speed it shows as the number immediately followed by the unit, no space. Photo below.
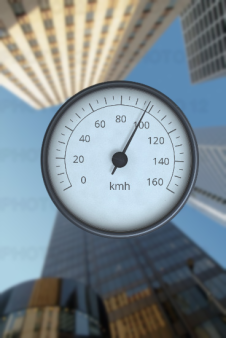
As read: 97.5km/h
